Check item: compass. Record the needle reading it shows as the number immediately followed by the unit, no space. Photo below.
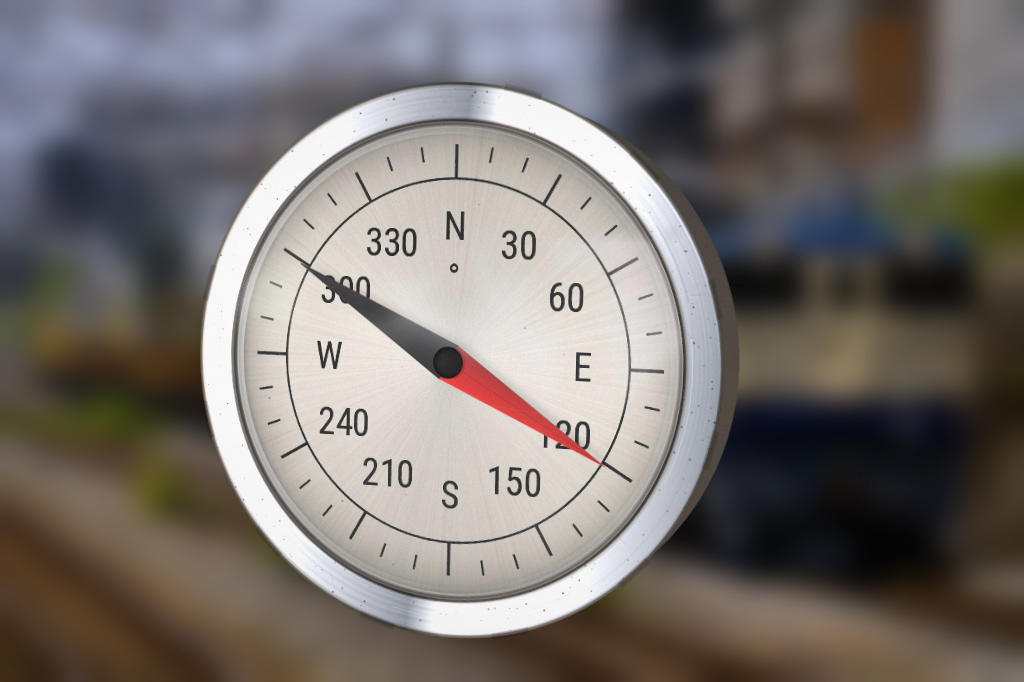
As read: 120°
